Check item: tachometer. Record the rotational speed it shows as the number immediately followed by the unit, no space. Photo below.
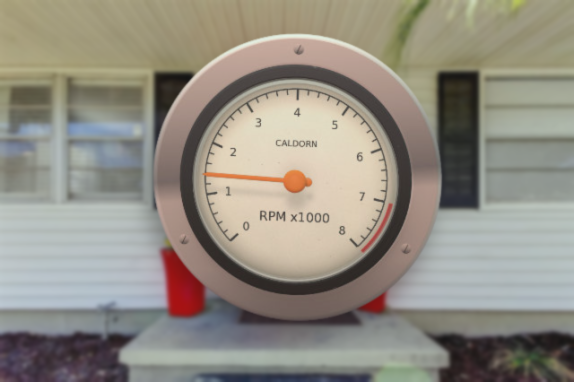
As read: 1400rpm
